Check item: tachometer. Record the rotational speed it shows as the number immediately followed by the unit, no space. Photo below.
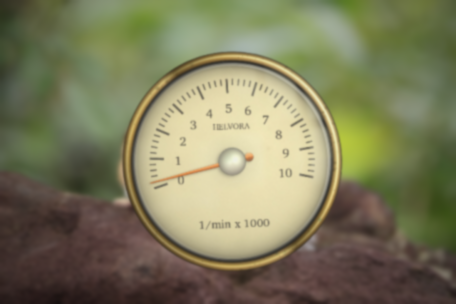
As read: 200rpm
